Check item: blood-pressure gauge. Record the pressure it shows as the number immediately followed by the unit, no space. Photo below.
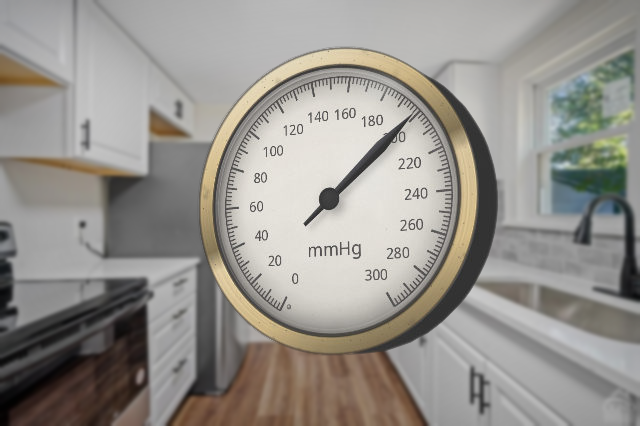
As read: 200mmHg
